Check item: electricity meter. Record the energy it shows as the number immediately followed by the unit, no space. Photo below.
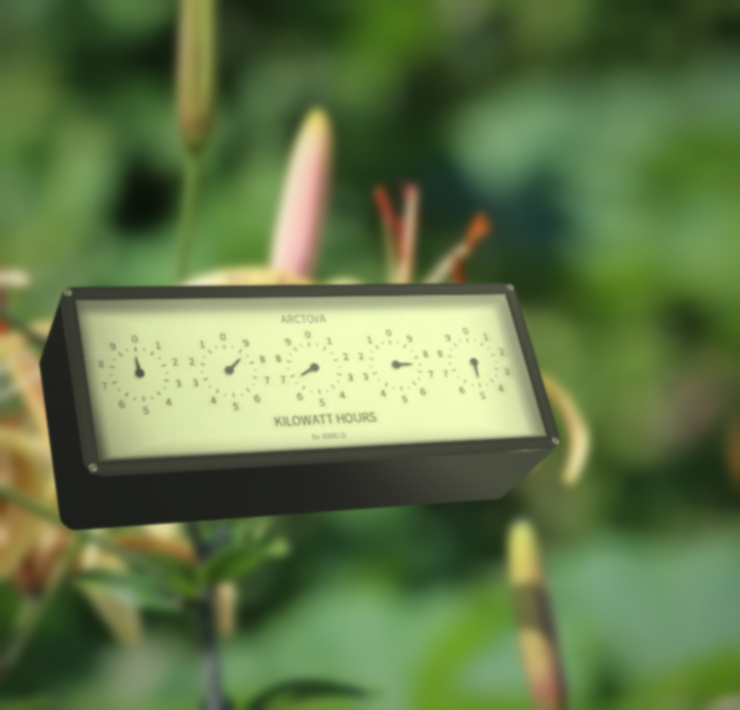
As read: 98675kWh
